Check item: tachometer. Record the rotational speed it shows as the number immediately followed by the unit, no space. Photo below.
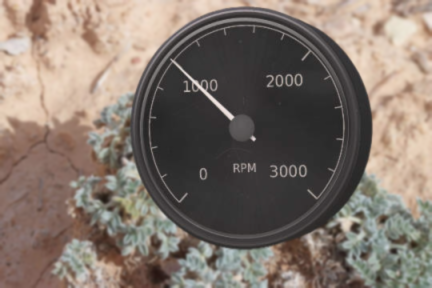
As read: 1000rpm
